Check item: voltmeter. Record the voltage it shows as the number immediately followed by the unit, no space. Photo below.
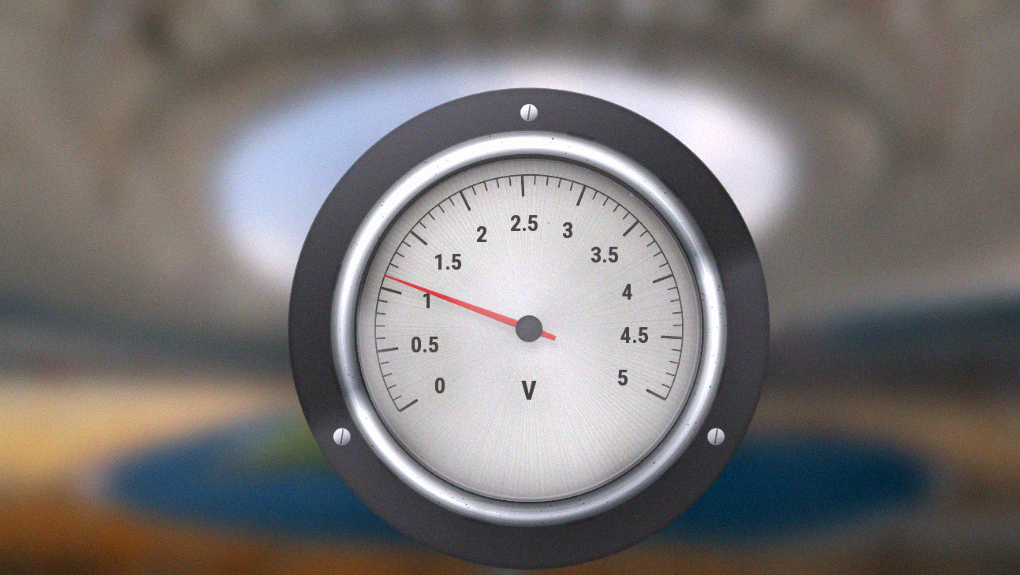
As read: 1.1V
